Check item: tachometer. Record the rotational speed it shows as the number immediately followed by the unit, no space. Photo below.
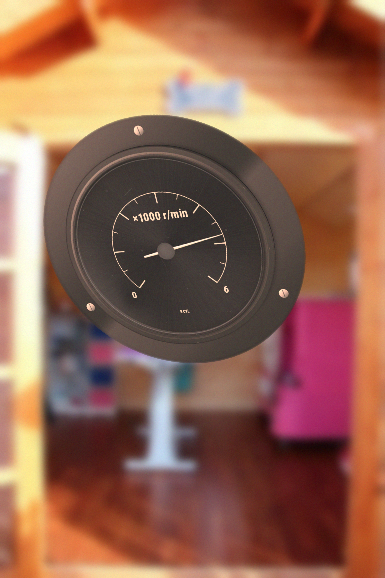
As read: 4750rpm
